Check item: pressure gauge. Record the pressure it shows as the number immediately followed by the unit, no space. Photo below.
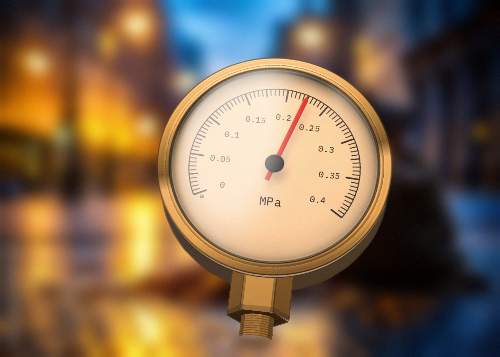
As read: 0.225MPa
